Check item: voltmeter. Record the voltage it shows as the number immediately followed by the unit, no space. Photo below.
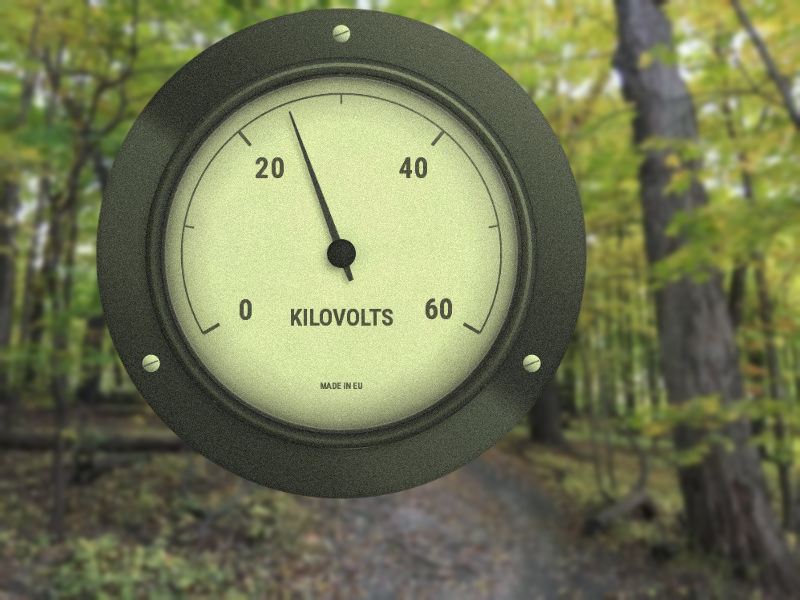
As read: 25kV
